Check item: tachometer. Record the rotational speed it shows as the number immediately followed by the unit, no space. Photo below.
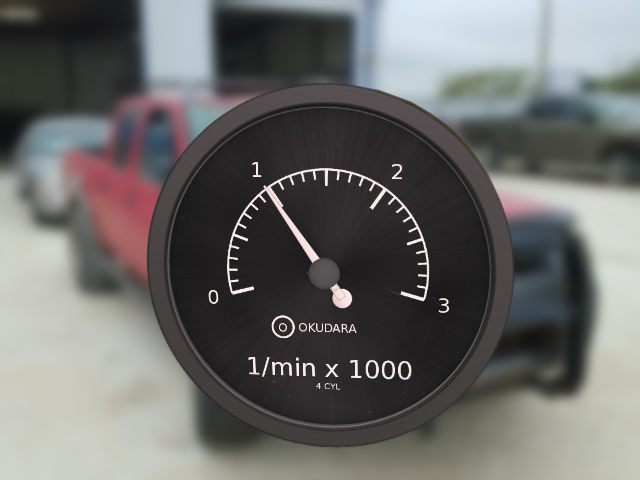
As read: 1000rpm
